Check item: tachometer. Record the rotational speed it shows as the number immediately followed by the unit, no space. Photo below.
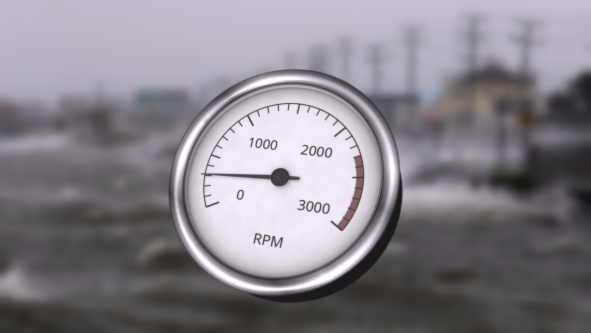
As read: 300rpm
